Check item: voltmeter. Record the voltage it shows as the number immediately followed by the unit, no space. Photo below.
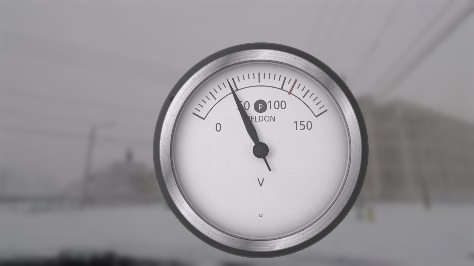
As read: 45V
